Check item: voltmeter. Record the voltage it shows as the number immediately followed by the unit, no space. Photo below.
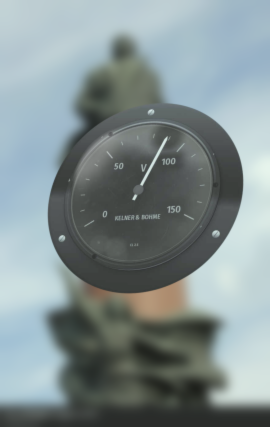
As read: 90V
